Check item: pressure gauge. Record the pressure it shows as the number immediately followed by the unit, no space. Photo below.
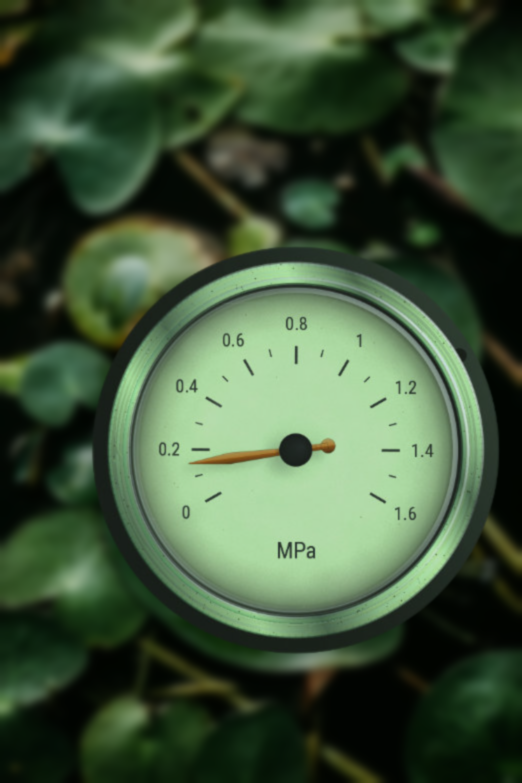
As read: 0.15MPa
